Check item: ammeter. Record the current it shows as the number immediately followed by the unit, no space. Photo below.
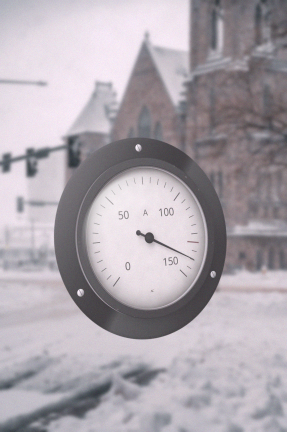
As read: 140A
